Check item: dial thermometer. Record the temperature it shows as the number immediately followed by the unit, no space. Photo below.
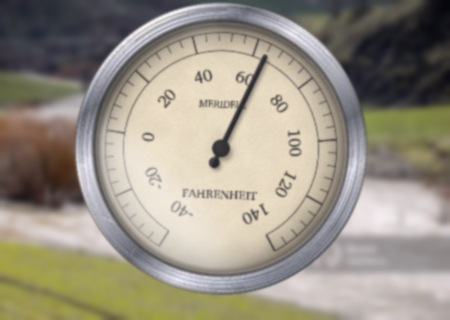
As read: 64°F
